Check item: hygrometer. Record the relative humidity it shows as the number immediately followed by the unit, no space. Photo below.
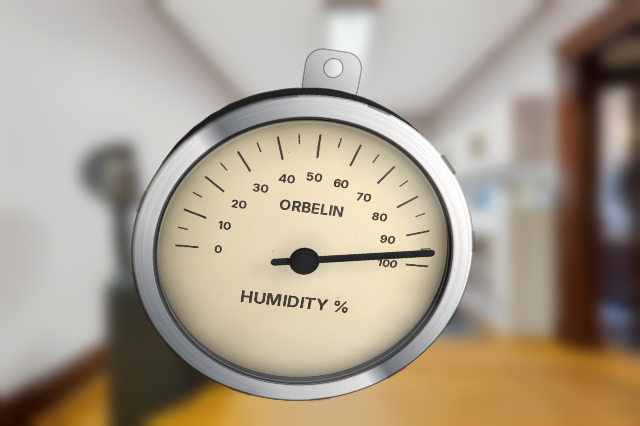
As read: 95%
